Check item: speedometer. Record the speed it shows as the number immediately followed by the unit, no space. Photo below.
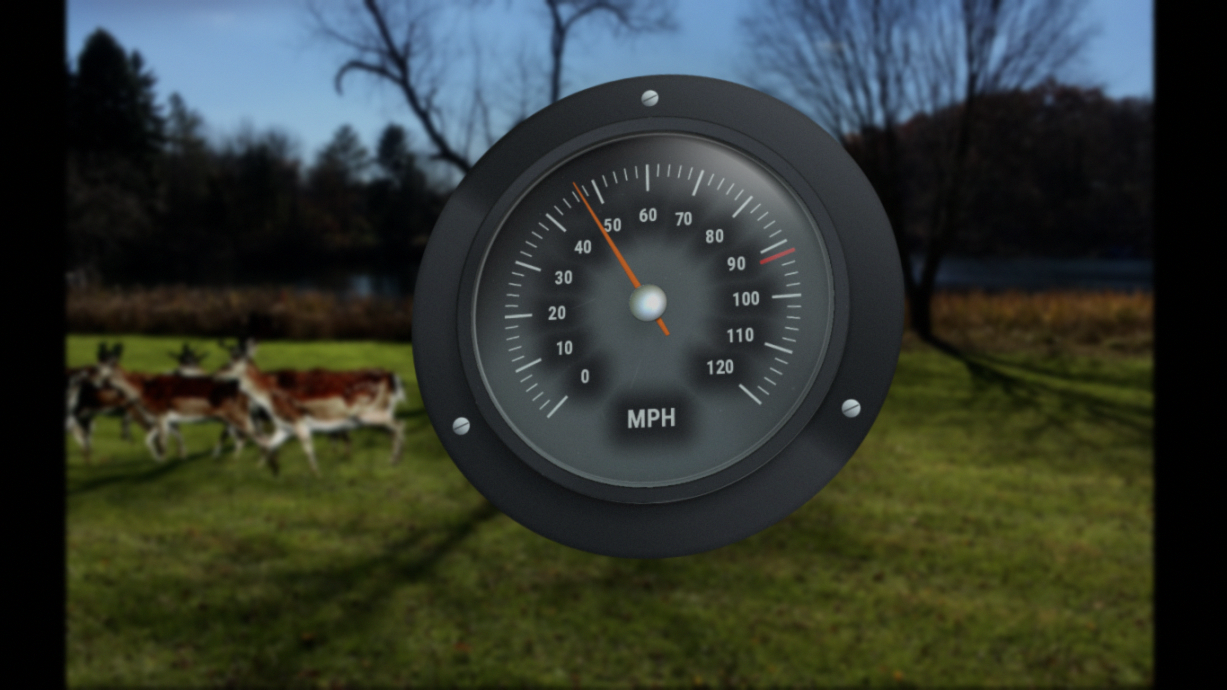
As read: 47mph
